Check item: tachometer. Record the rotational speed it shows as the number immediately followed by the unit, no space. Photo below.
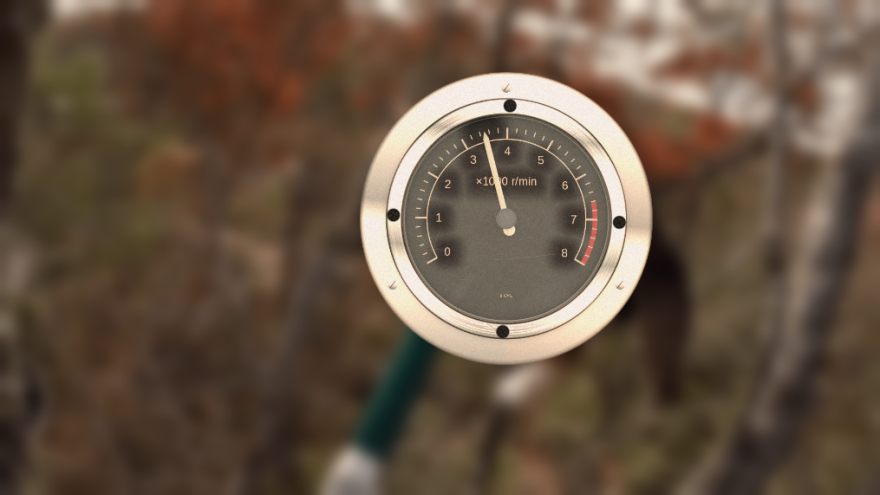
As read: 3500rpm
